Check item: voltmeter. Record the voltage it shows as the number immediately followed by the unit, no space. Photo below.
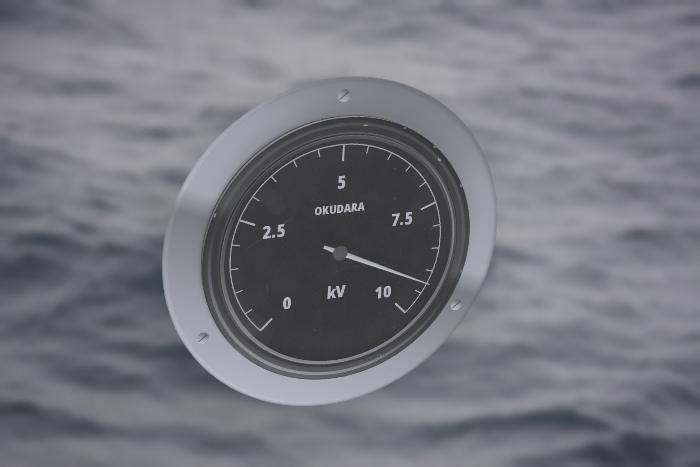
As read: 9.25kV
